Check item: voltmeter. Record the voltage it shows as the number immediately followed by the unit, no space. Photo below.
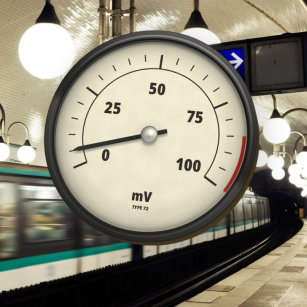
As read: 5mV
